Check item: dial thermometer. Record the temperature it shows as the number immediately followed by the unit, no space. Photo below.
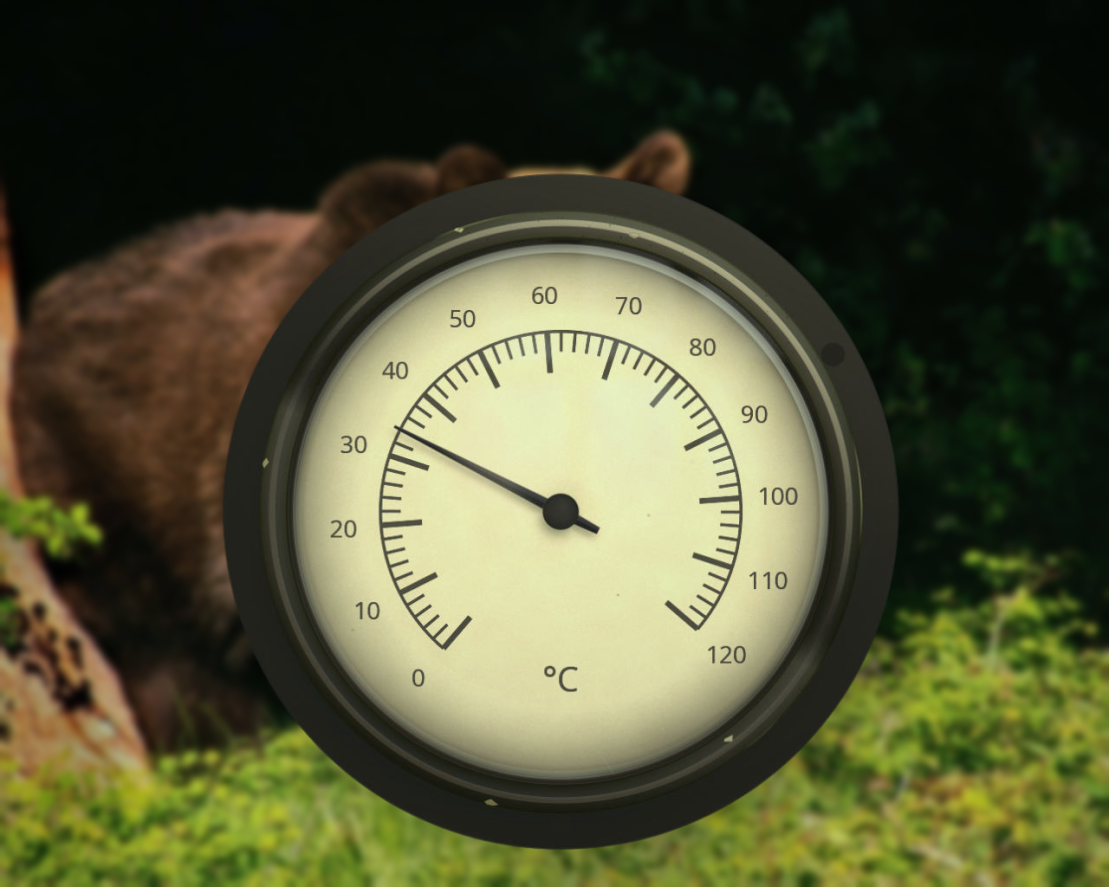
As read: 34°C
